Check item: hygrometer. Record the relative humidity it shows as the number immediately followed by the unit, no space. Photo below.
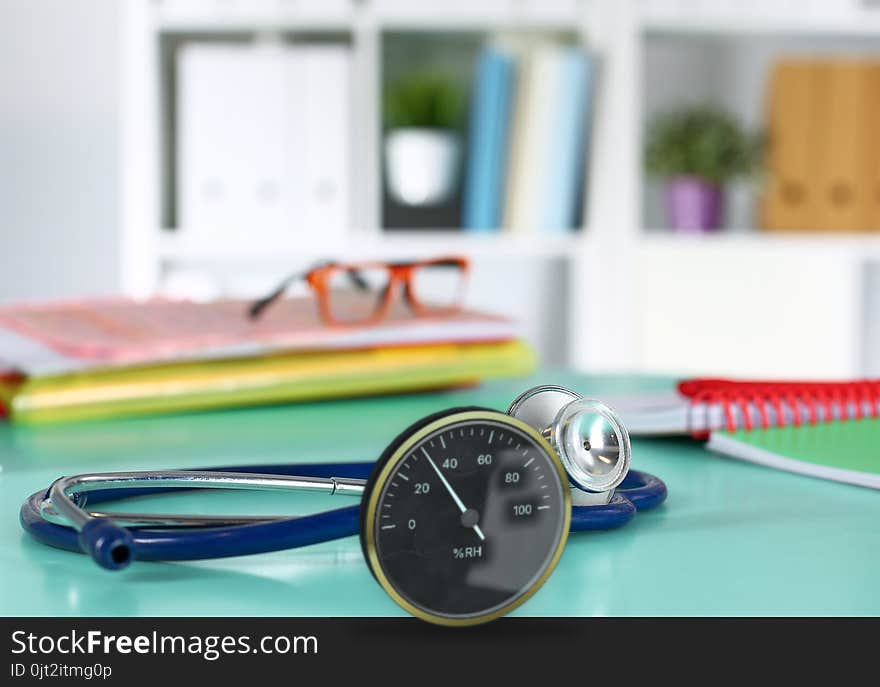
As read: 32%
